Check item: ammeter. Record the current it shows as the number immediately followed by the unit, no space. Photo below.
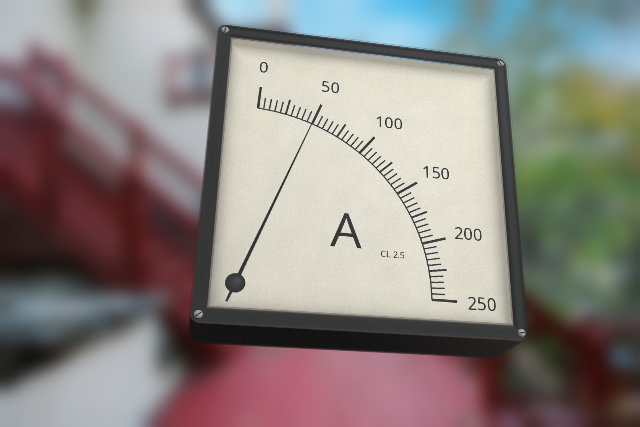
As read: 50A
